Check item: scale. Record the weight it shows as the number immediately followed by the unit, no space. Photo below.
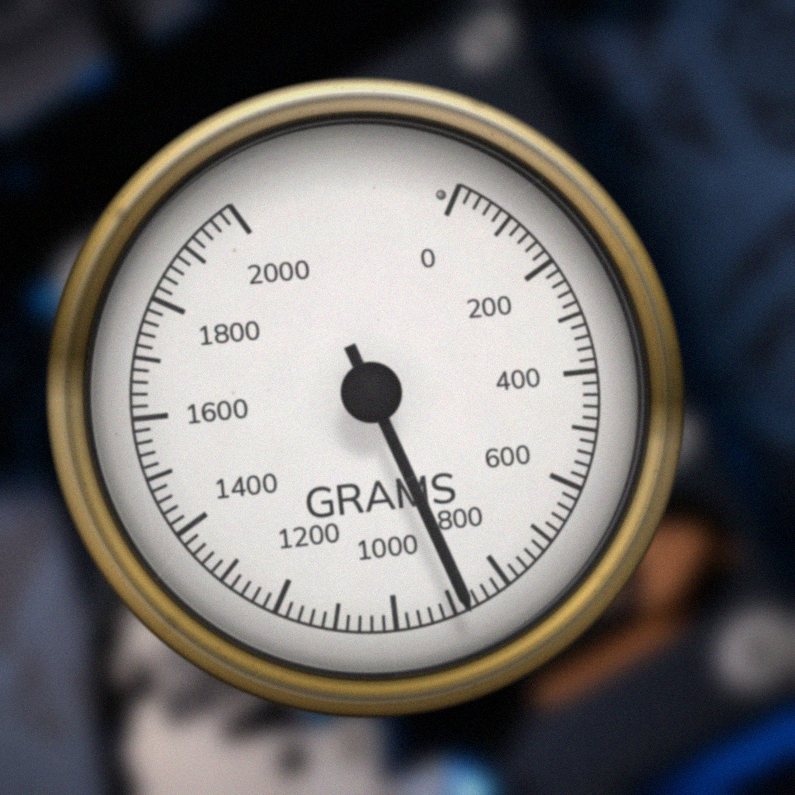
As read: 880g
